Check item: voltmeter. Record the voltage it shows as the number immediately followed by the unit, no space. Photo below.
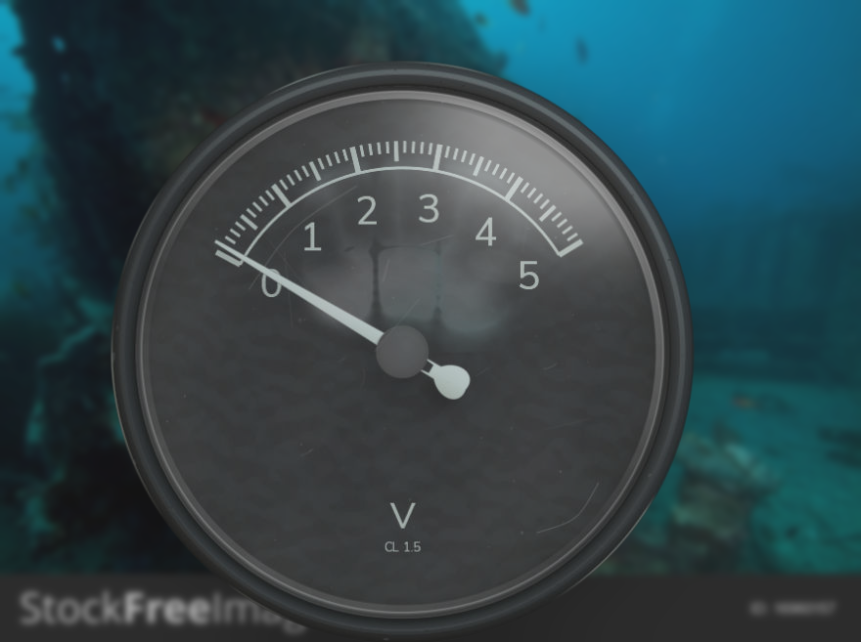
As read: 0.1V
